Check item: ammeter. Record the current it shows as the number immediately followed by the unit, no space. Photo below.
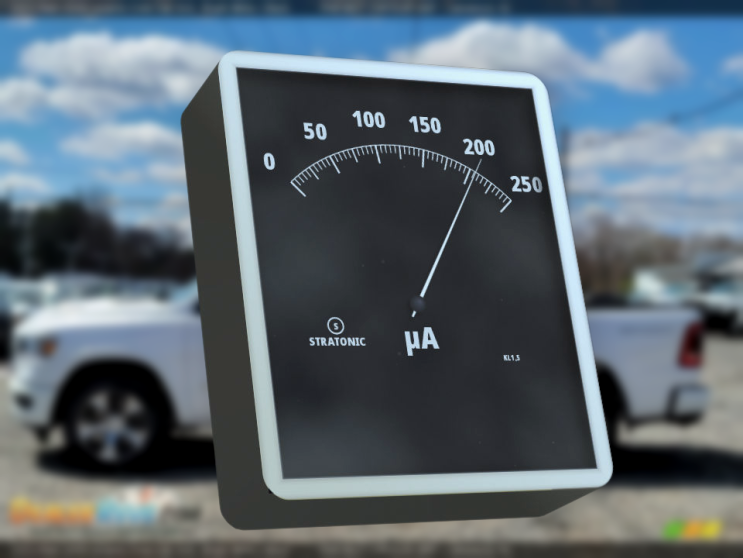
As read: 205µA
